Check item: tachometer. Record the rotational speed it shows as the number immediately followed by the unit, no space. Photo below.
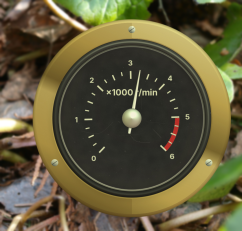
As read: 3250rpm
